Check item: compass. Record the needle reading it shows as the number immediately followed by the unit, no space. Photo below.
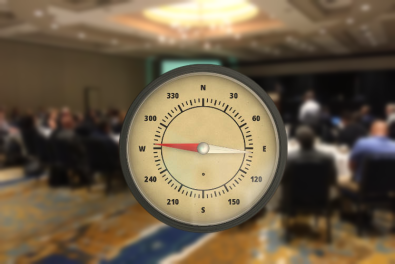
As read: 275°
